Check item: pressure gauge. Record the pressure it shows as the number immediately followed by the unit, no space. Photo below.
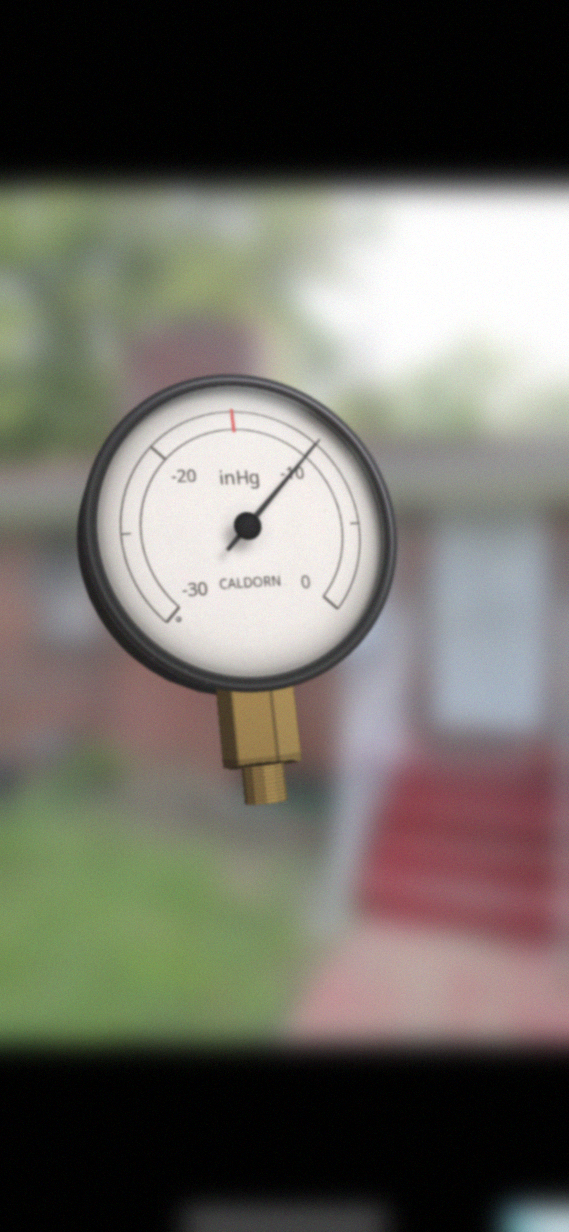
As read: -10inHg
